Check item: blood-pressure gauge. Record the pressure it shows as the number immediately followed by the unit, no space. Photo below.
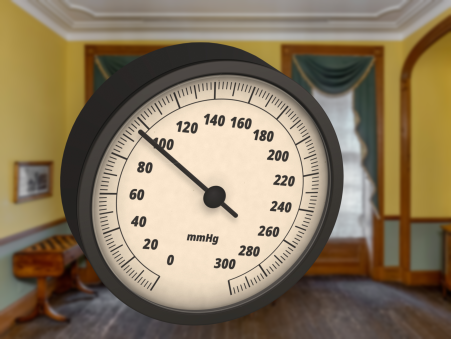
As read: 96mmHg
